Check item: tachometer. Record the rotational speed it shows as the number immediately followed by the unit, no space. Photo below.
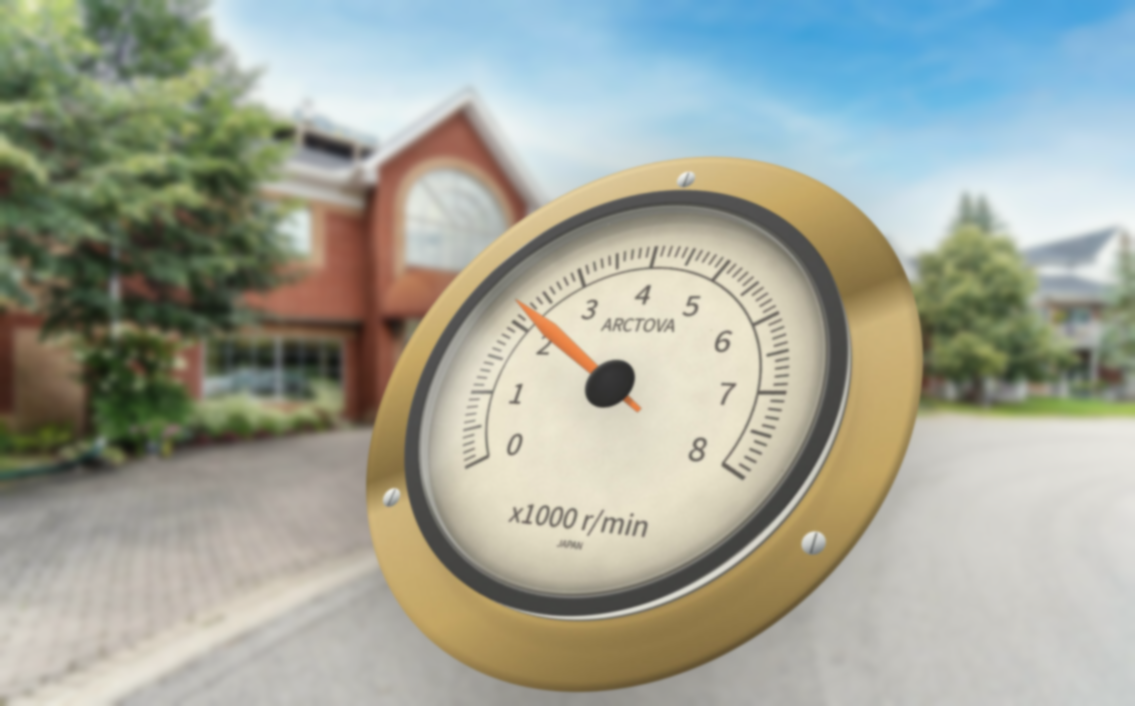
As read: 2200rpm
